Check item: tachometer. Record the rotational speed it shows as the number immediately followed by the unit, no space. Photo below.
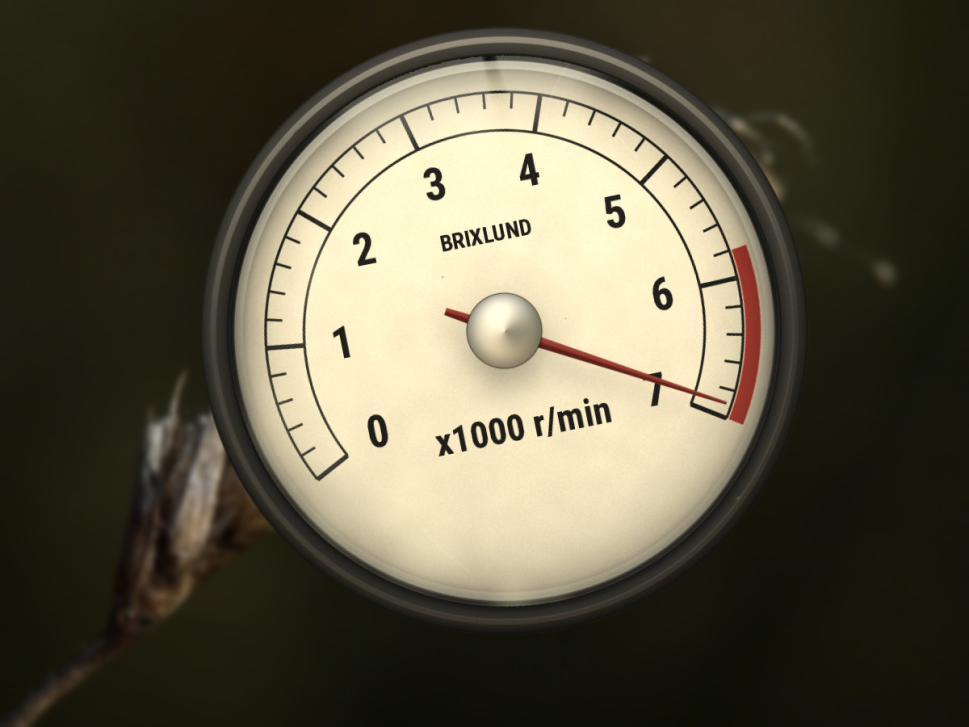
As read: 6900rpm
